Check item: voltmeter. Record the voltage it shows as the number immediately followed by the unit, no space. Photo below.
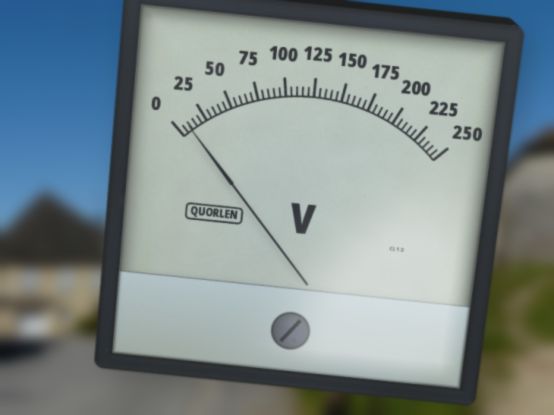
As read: 10V
